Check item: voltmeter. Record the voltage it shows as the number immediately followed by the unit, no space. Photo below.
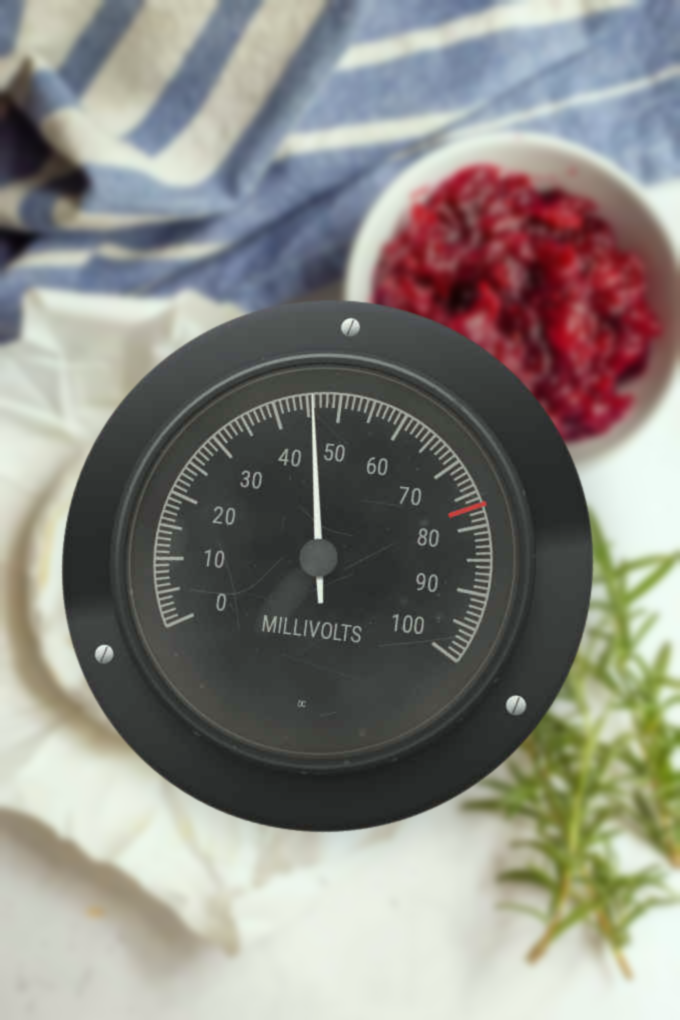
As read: 46mV
